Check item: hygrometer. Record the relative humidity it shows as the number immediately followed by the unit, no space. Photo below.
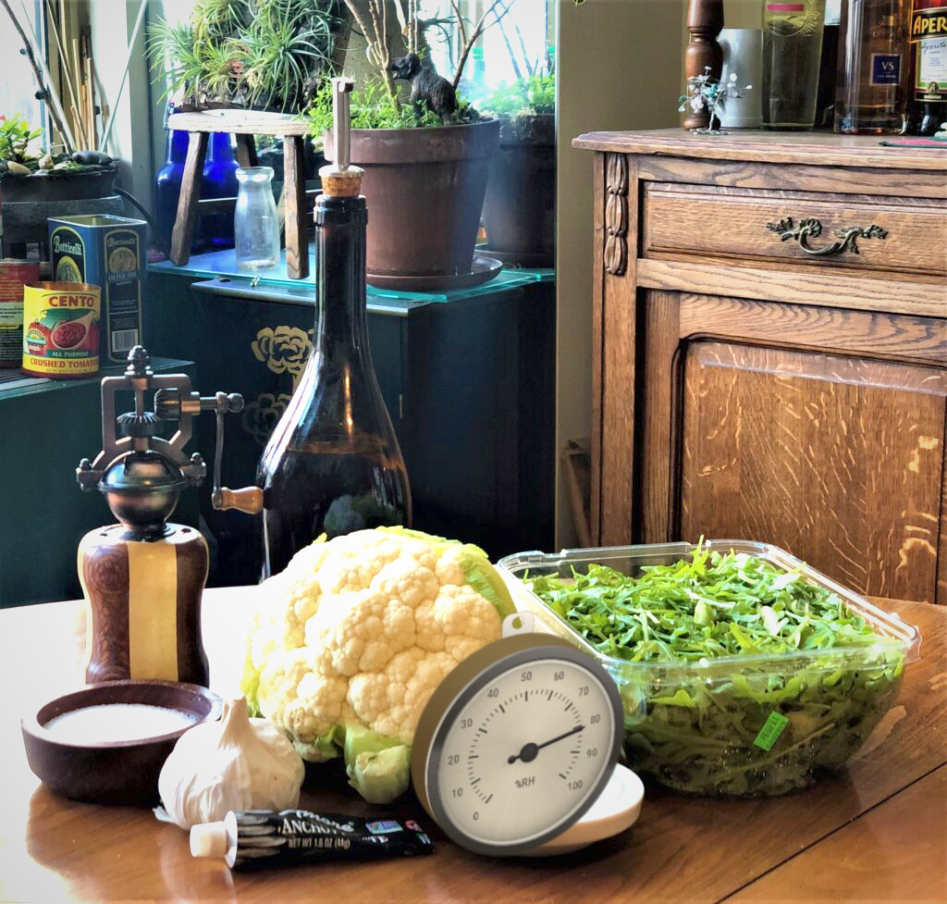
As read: 80%
